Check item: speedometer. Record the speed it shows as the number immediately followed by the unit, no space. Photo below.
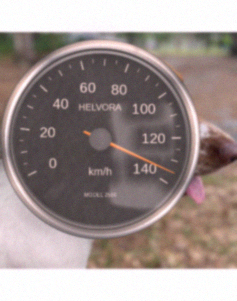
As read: 135km/h
